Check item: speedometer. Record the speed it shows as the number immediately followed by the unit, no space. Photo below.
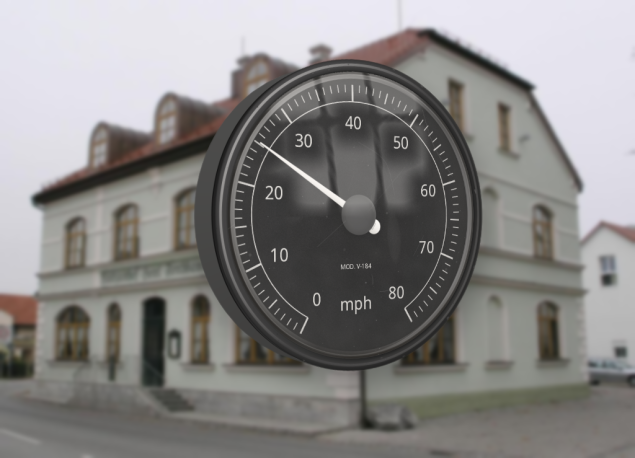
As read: 25mph
